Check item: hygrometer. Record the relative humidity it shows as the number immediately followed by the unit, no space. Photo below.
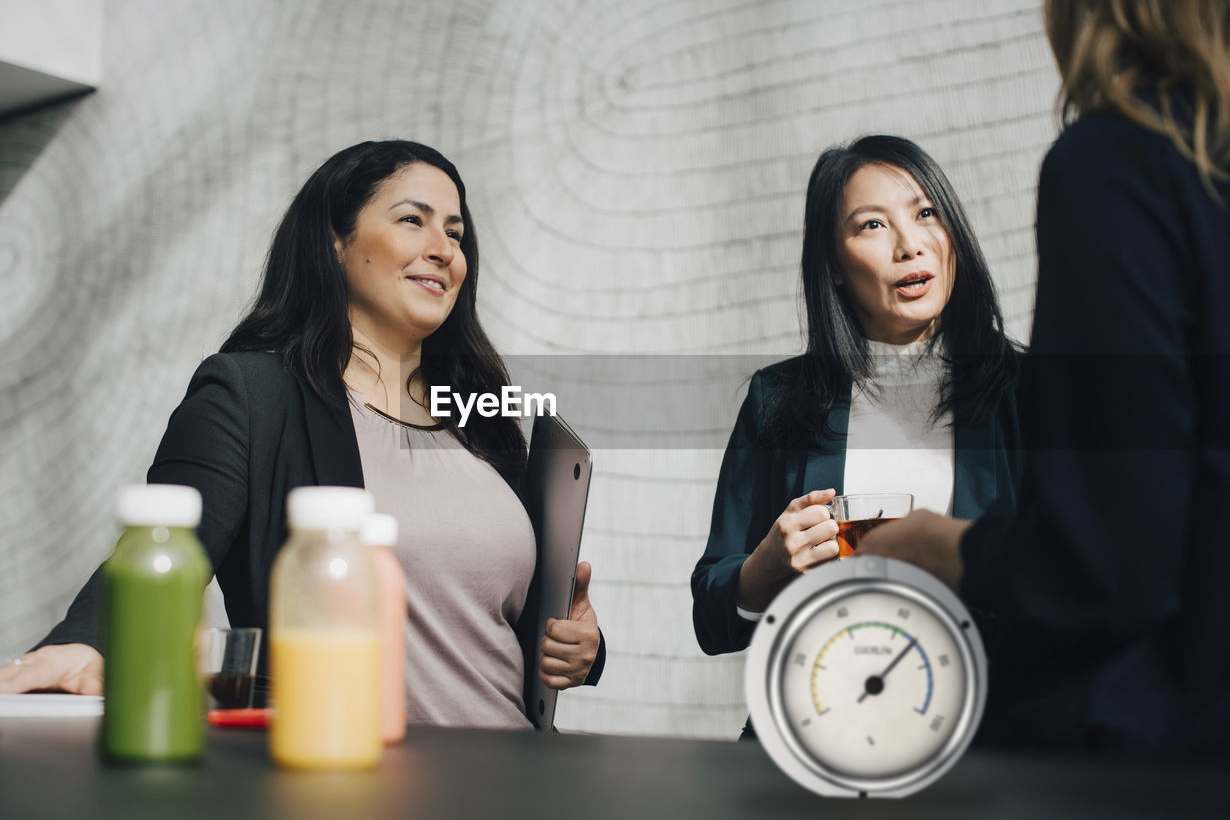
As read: 68%
